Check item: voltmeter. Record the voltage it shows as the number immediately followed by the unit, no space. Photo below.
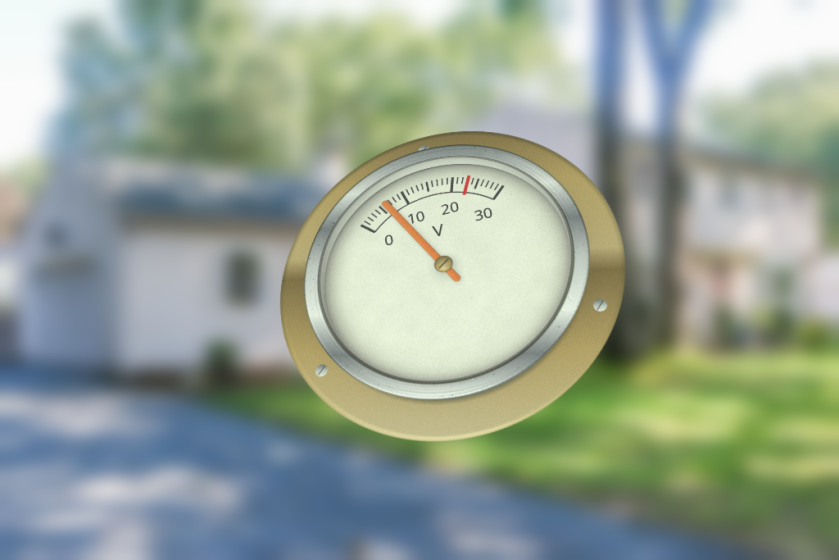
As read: 6V
